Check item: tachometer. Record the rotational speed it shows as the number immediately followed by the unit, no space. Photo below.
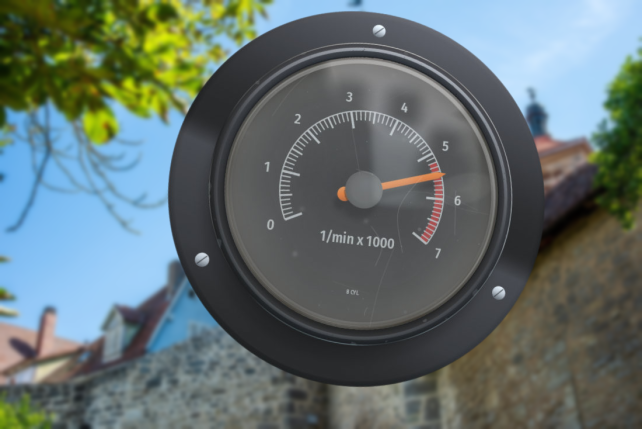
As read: 5500rpm
